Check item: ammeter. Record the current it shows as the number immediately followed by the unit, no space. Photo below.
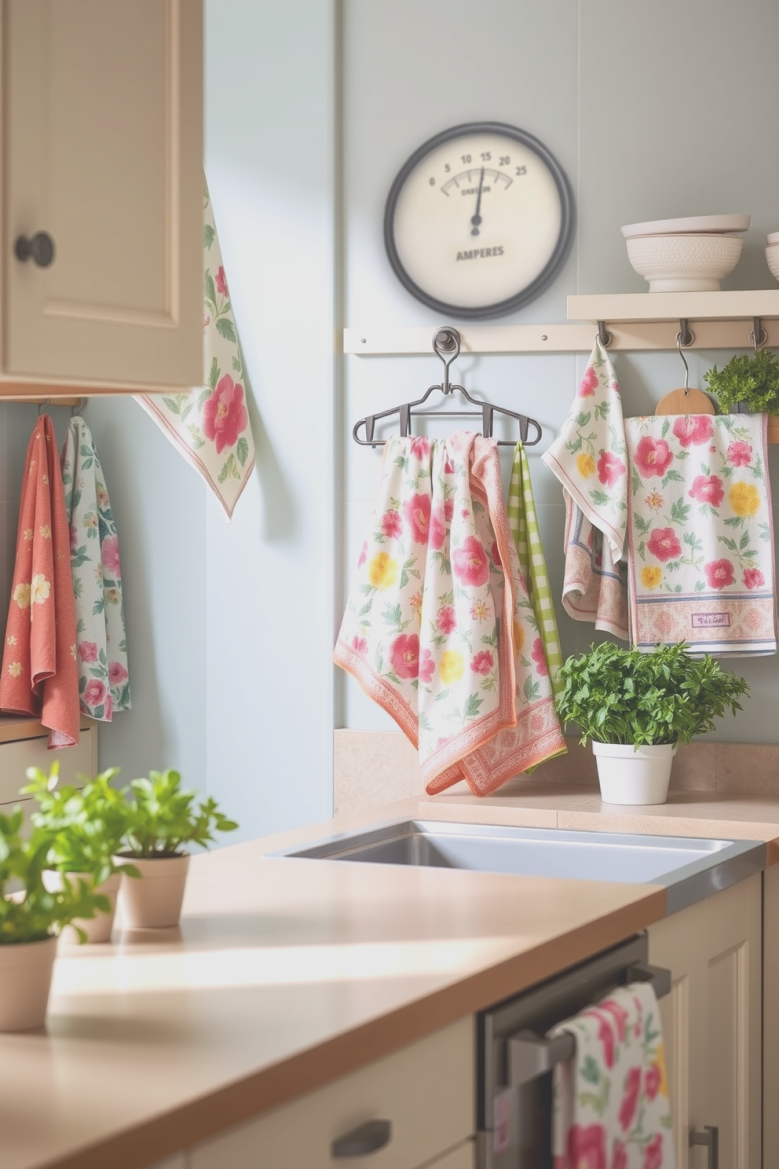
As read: 15A
